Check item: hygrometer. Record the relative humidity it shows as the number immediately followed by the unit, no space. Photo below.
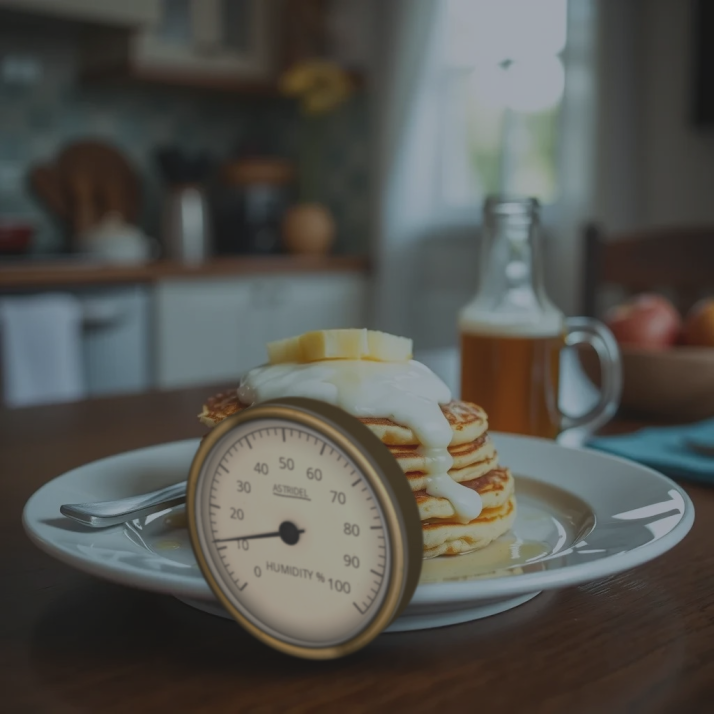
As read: 12%
